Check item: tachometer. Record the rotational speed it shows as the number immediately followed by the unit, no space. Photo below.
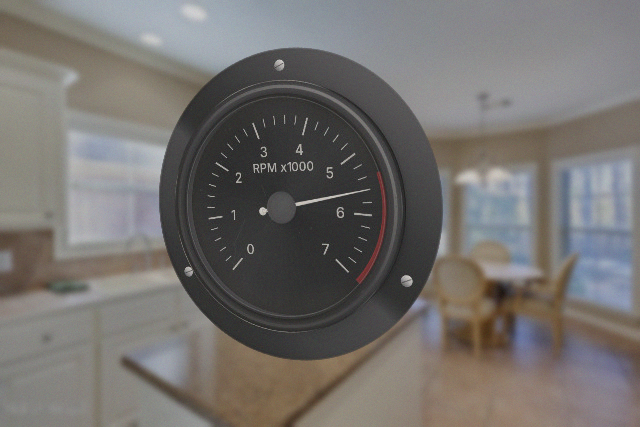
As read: 5600rpm
